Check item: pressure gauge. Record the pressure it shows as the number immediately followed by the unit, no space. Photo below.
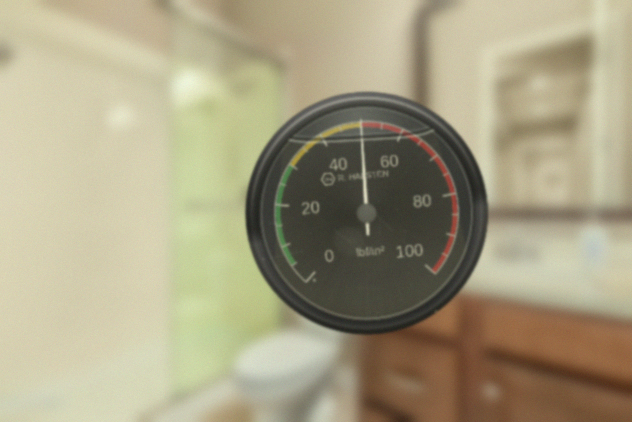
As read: 50psi
